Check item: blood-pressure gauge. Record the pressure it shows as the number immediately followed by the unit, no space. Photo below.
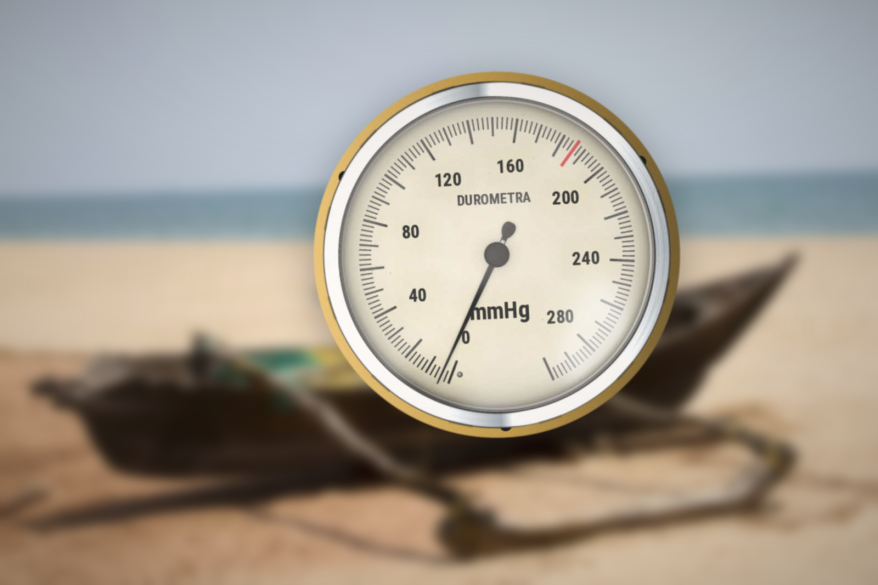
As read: 4mmHg
